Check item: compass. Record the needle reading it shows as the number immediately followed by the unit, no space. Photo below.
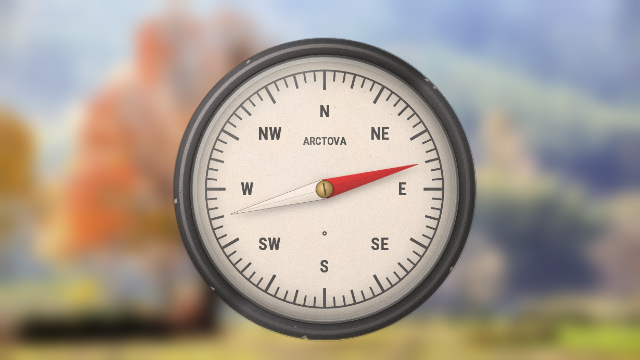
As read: 75°
